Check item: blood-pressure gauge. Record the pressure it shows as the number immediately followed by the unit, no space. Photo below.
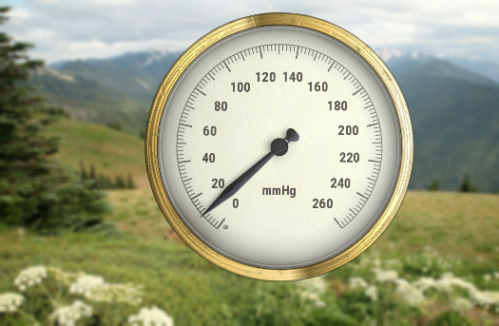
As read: 10mmHg
